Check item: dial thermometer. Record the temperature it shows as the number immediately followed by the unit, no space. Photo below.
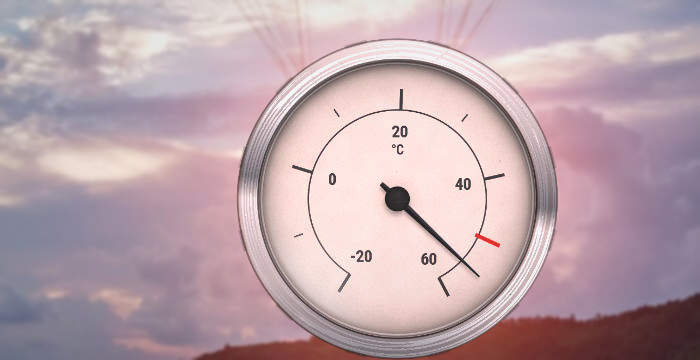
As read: 55°C
